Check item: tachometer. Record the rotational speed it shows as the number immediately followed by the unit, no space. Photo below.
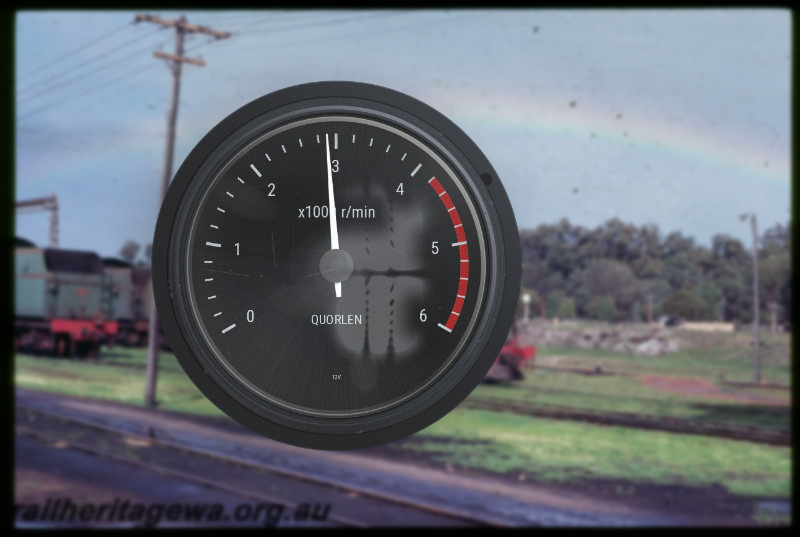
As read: 2900rpm
